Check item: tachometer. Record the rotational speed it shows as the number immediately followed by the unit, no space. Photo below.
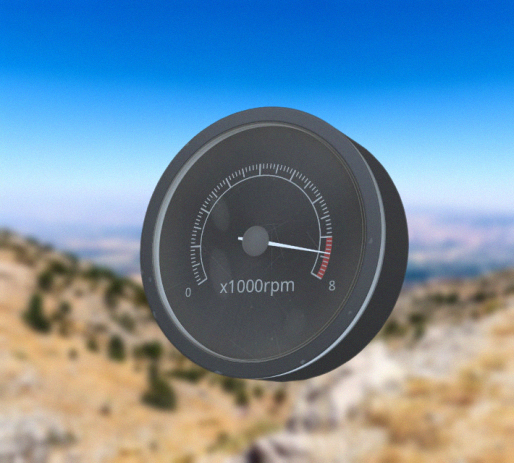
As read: 7400rpm
